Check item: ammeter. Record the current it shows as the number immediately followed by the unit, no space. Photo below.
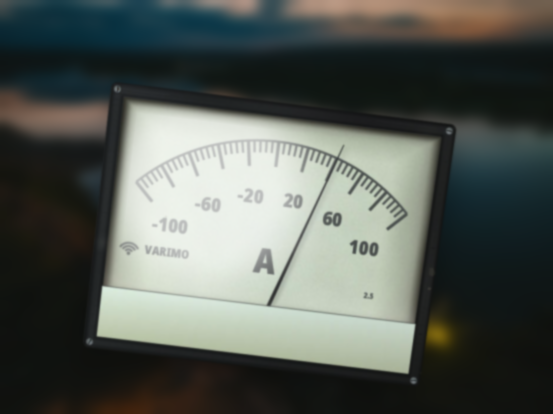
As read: 40A
